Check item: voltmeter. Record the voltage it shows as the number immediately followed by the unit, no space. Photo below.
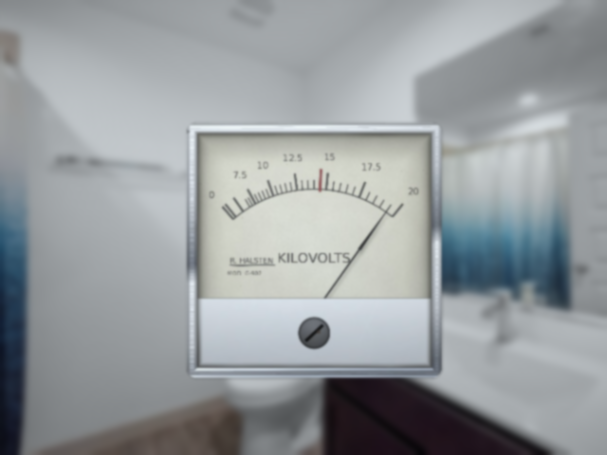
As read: 19.5kV
